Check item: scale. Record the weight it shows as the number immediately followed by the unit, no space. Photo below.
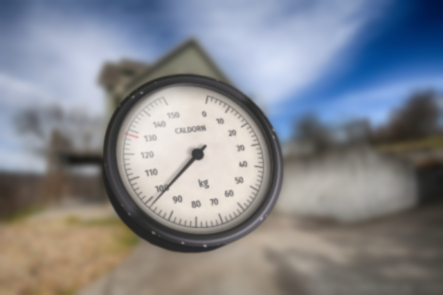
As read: 98kg
